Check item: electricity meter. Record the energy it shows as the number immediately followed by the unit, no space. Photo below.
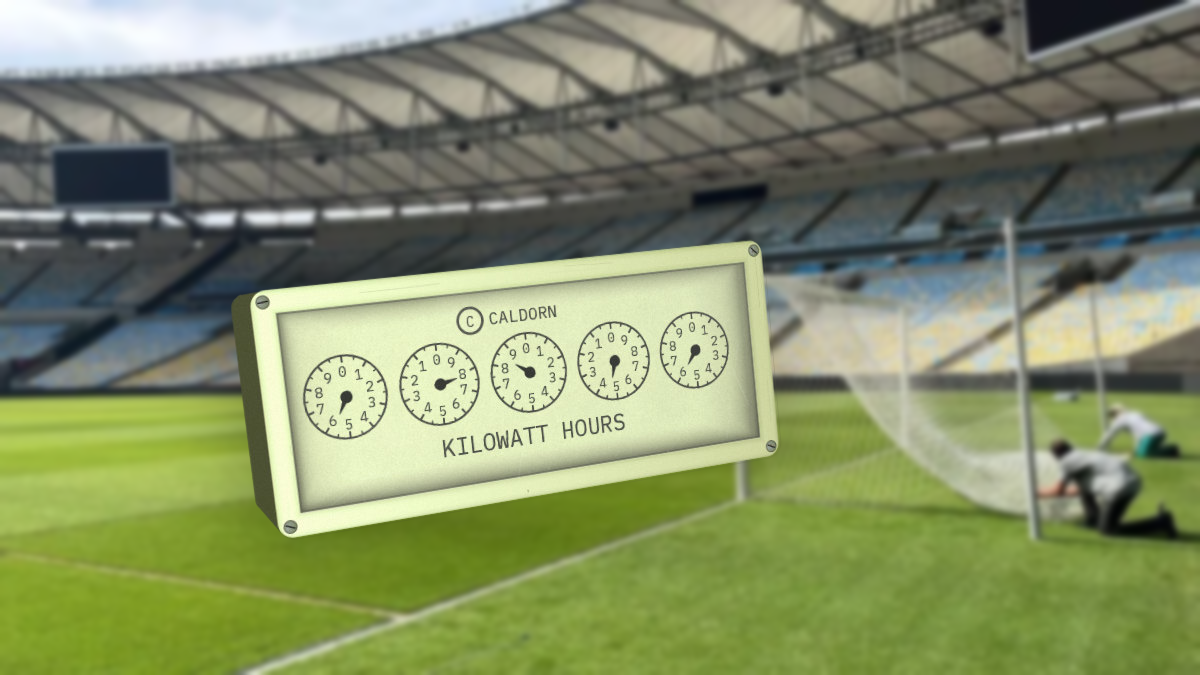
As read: 57846kWh
